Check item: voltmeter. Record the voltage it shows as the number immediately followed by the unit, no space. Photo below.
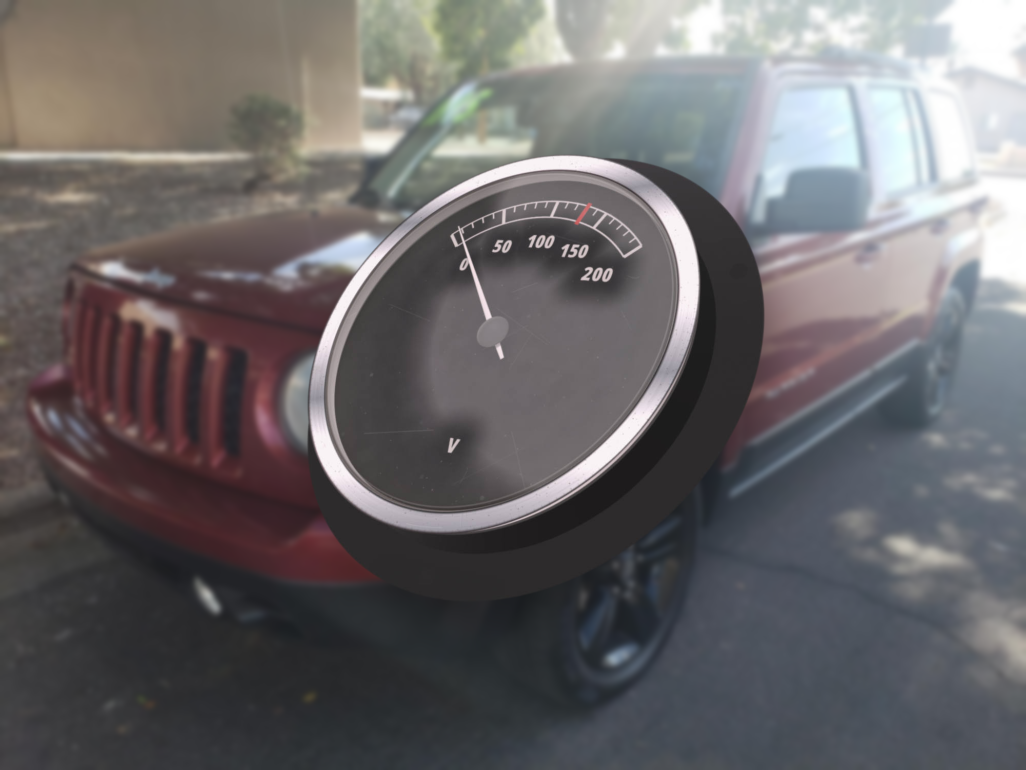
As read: 10V
